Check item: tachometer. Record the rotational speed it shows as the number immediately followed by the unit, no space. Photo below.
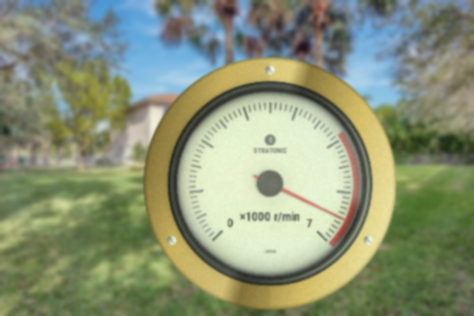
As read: 6500rpm
